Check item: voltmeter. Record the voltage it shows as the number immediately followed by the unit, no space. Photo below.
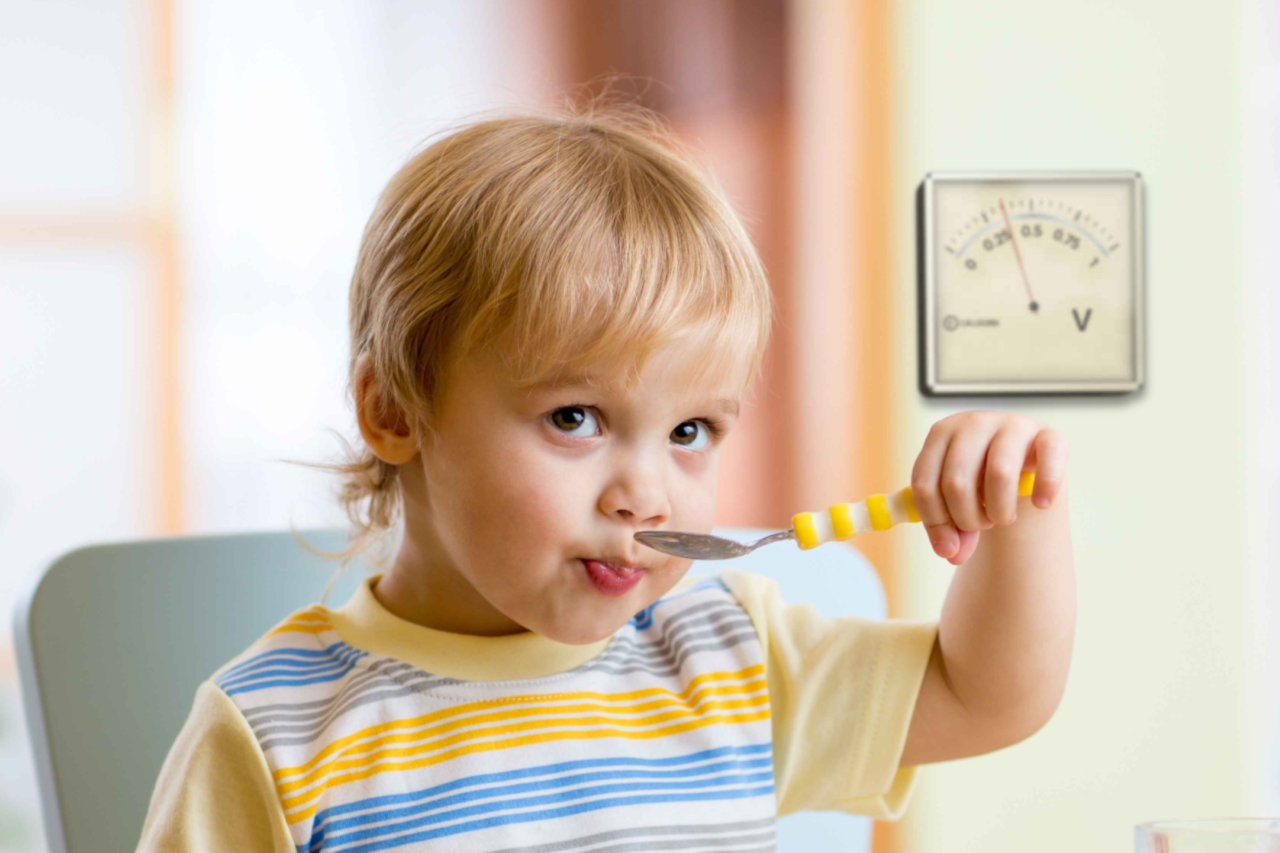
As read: 0.35V
